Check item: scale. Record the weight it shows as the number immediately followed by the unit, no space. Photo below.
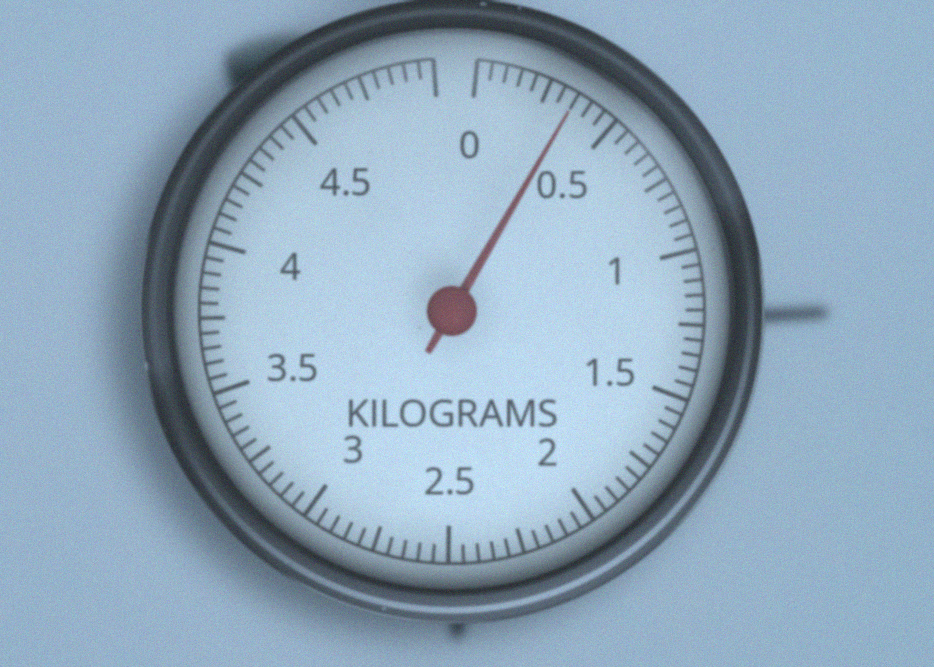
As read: 0.35kg
